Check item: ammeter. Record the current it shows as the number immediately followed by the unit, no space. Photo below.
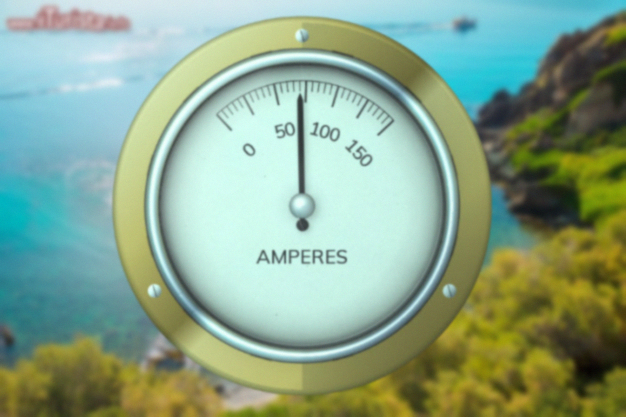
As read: 70A
